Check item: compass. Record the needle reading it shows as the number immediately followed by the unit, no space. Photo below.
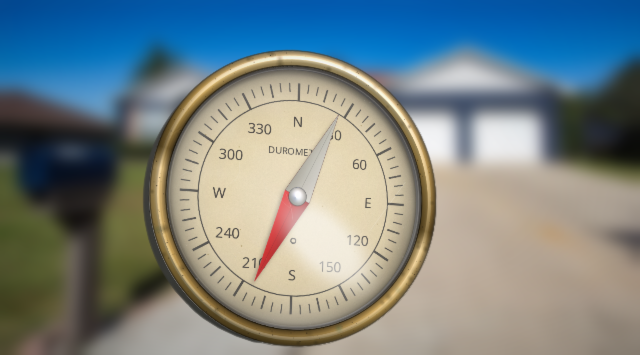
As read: 205°
